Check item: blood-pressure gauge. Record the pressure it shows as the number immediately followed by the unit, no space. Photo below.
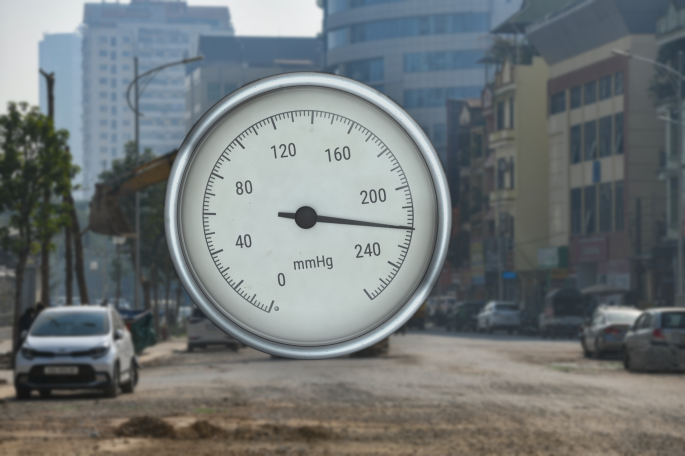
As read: 220mmHg
